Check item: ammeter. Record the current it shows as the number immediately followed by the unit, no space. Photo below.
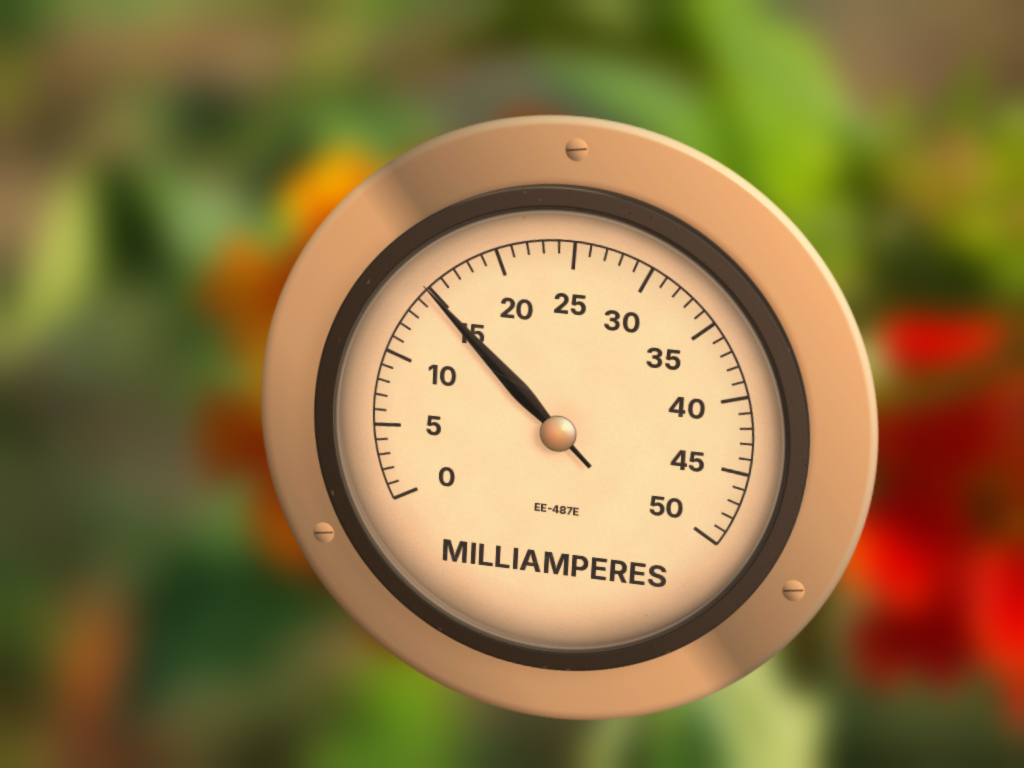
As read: 15mA
